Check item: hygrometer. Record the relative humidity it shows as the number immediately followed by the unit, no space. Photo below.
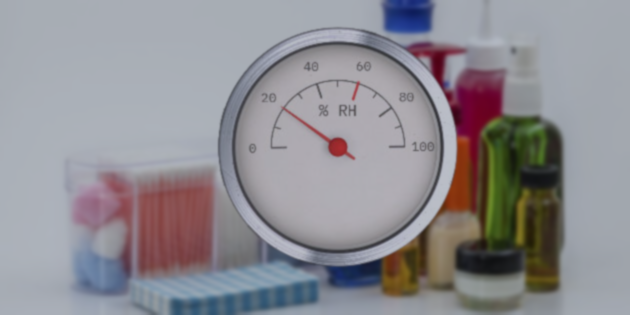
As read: 20%
